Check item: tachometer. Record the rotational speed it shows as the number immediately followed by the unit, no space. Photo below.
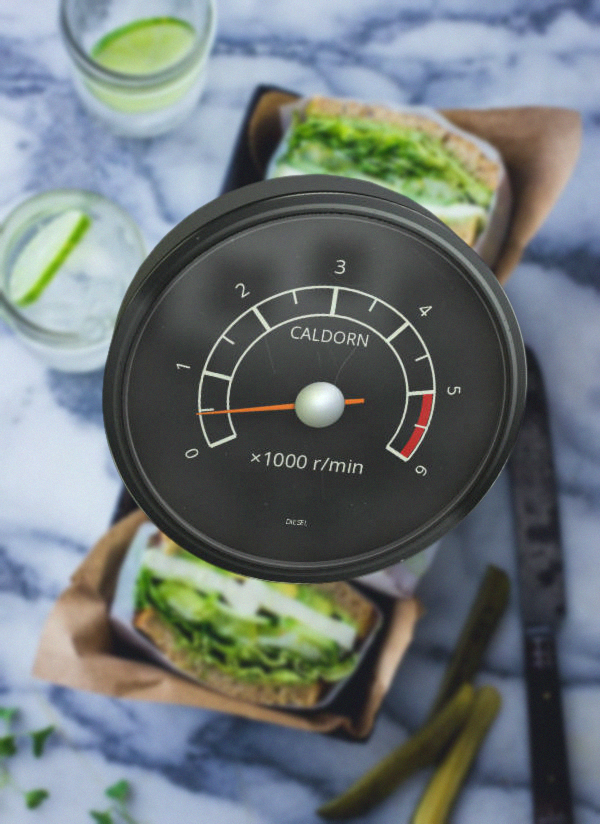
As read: 500rpm
